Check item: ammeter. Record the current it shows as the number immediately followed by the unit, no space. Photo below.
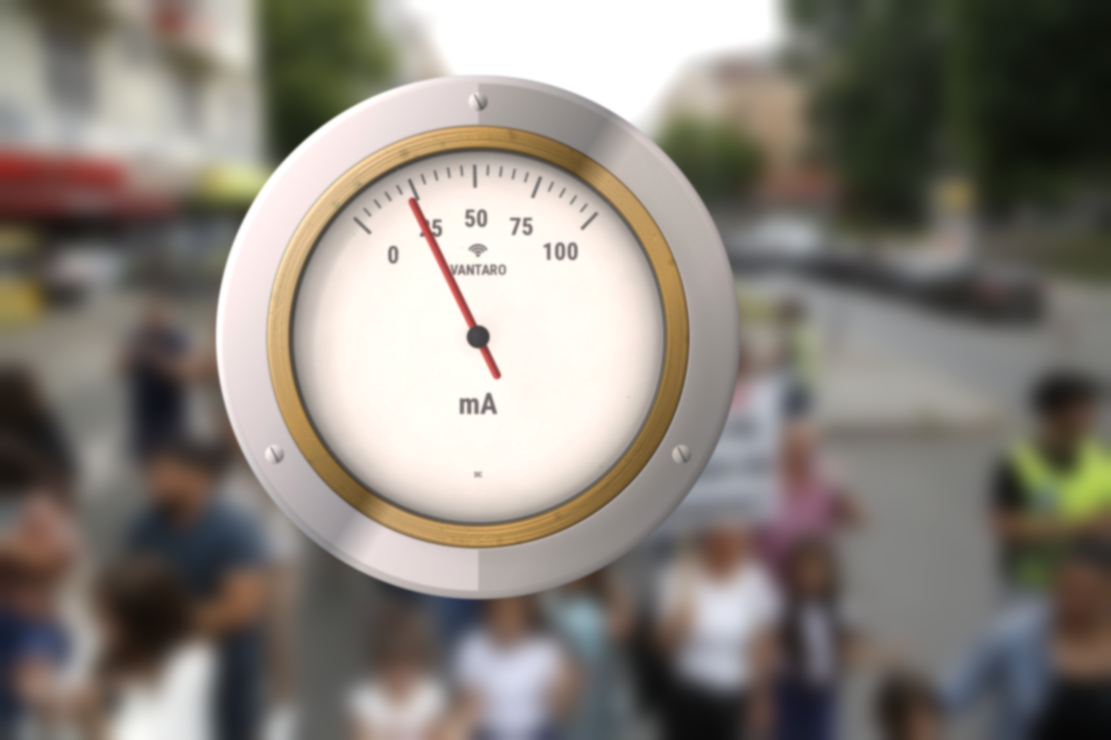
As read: 22.5mA
